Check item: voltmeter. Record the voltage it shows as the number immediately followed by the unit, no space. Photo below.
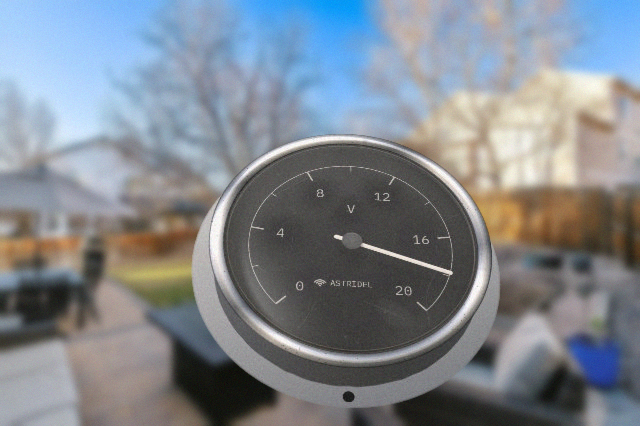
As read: 18V
